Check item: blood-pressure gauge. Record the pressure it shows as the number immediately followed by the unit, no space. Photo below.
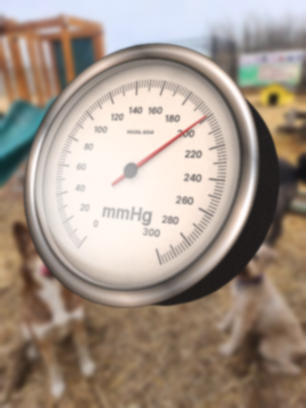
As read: 200mmHg
